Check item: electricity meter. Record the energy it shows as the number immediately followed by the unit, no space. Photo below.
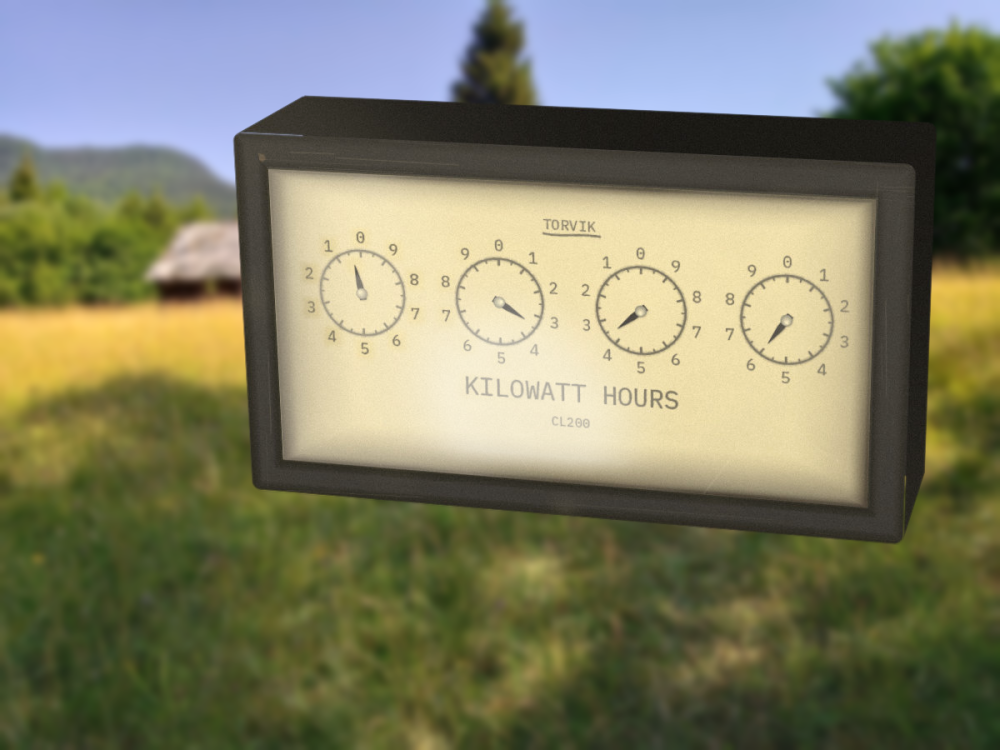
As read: 336kWh
